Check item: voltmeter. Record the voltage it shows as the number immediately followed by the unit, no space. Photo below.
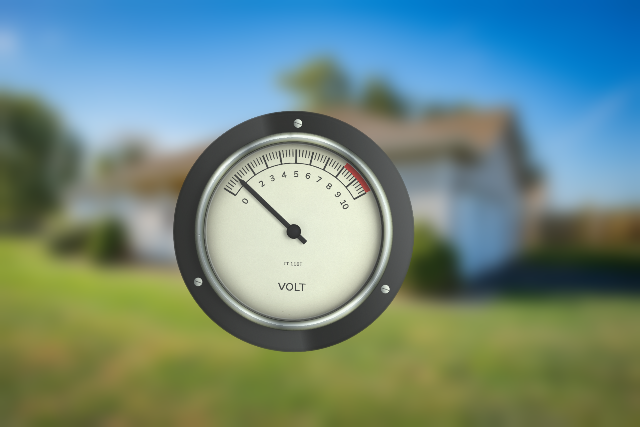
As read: 1V
